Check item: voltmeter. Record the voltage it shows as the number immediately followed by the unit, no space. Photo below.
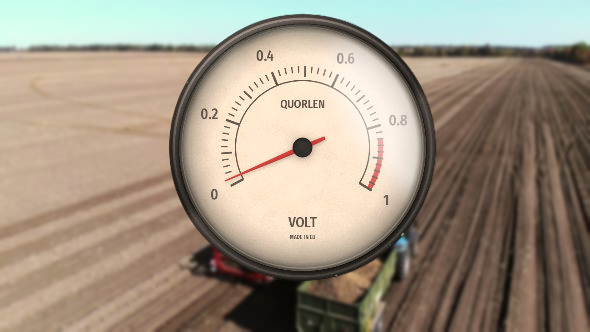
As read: 0.02V
